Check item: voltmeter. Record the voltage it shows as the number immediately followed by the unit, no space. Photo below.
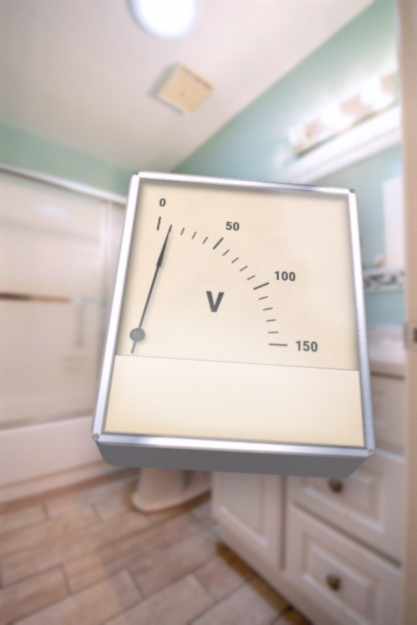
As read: 10V
